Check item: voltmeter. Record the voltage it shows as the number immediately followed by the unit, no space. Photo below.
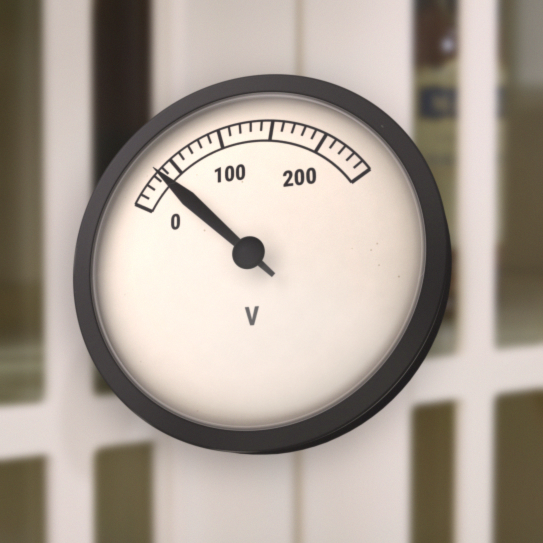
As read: 35V
